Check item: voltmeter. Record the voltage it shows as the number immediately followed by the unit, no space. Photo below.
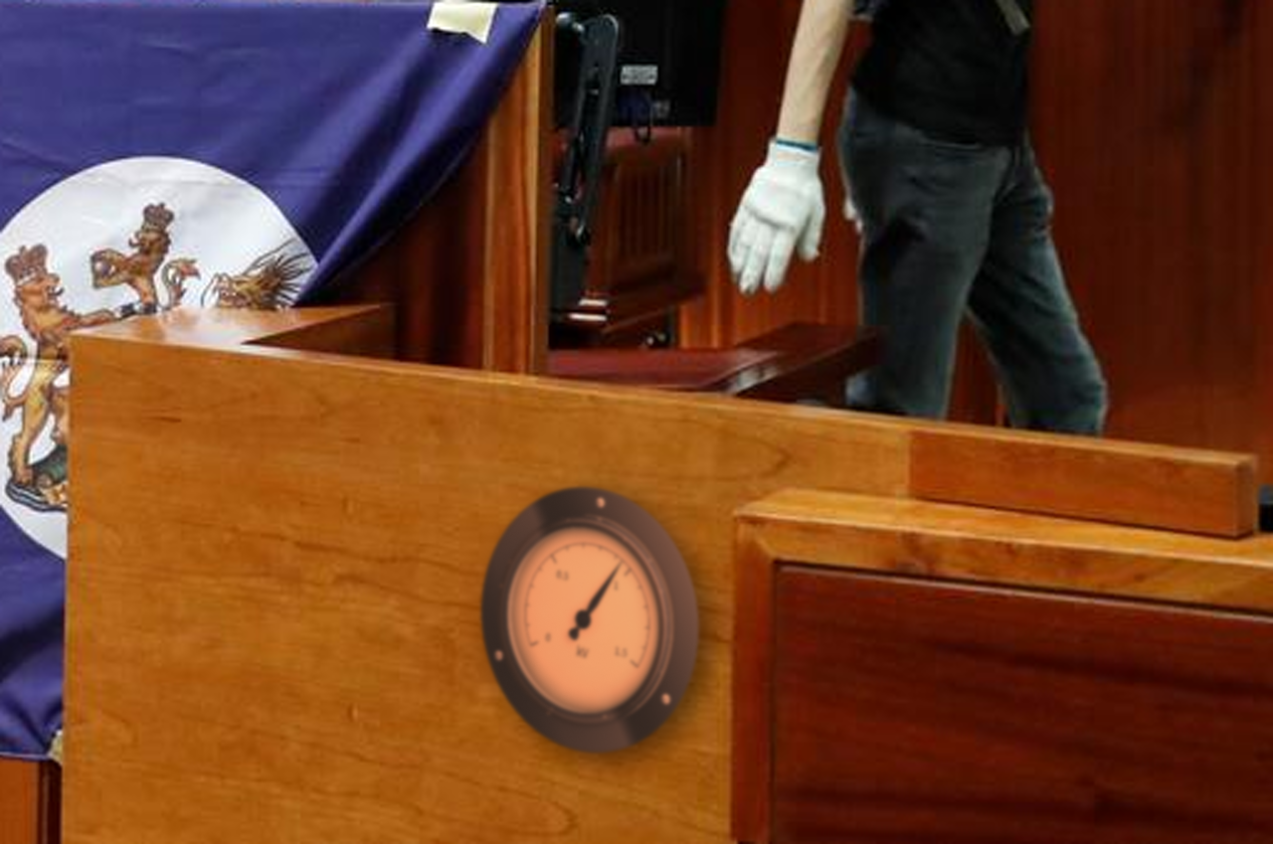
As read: 0.95kV
